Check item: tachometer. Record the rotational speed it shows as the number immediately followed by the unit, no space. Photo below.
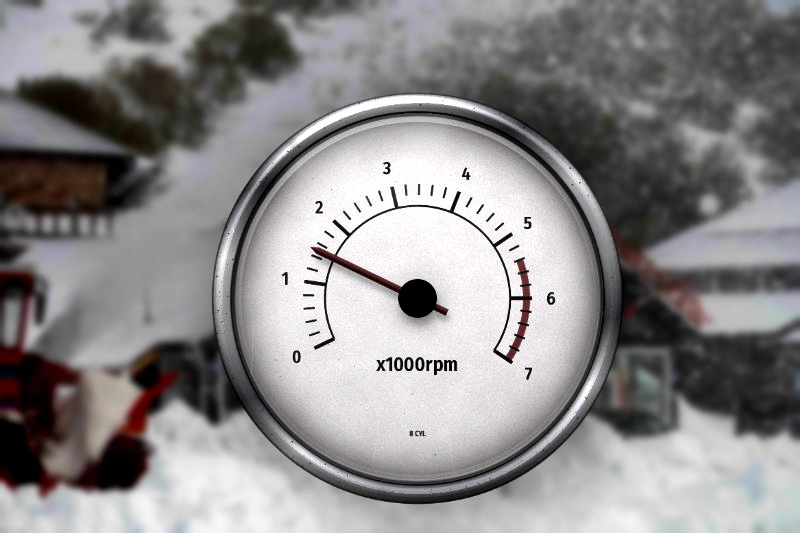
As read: 1500rpm
